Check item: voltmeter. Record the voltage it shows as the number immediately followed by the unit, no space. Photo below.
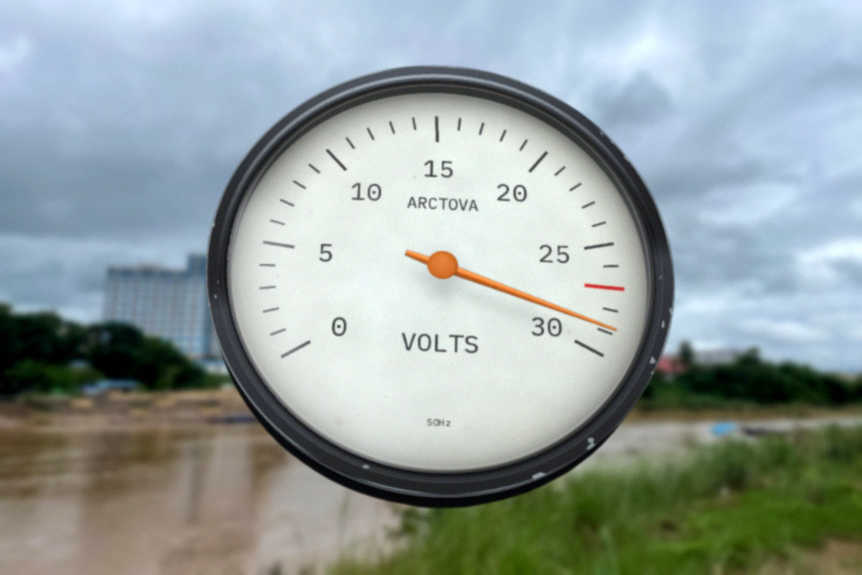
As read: 29V
